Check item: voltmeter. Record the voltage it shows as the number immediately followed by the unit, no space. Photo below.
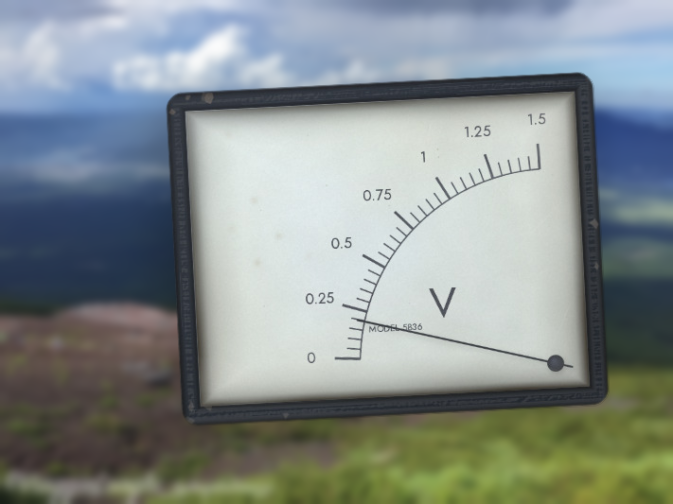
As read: 0.2V
